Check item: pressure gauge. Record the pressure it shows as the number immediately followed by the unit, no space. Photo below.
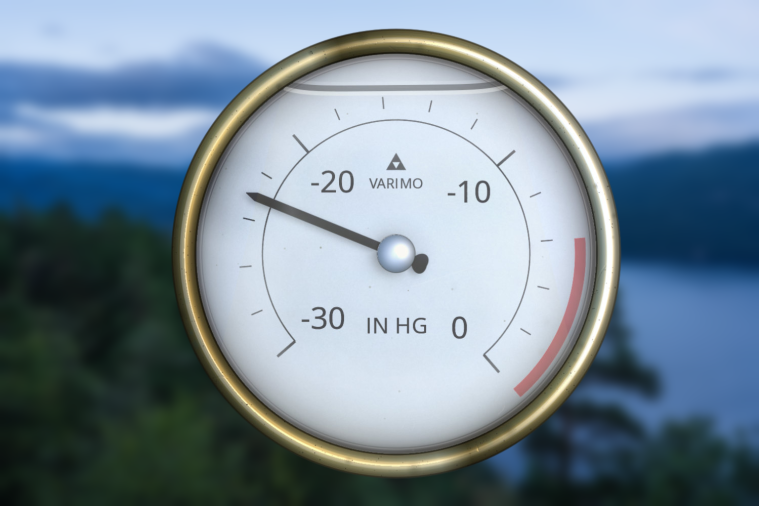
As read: -23inHg
